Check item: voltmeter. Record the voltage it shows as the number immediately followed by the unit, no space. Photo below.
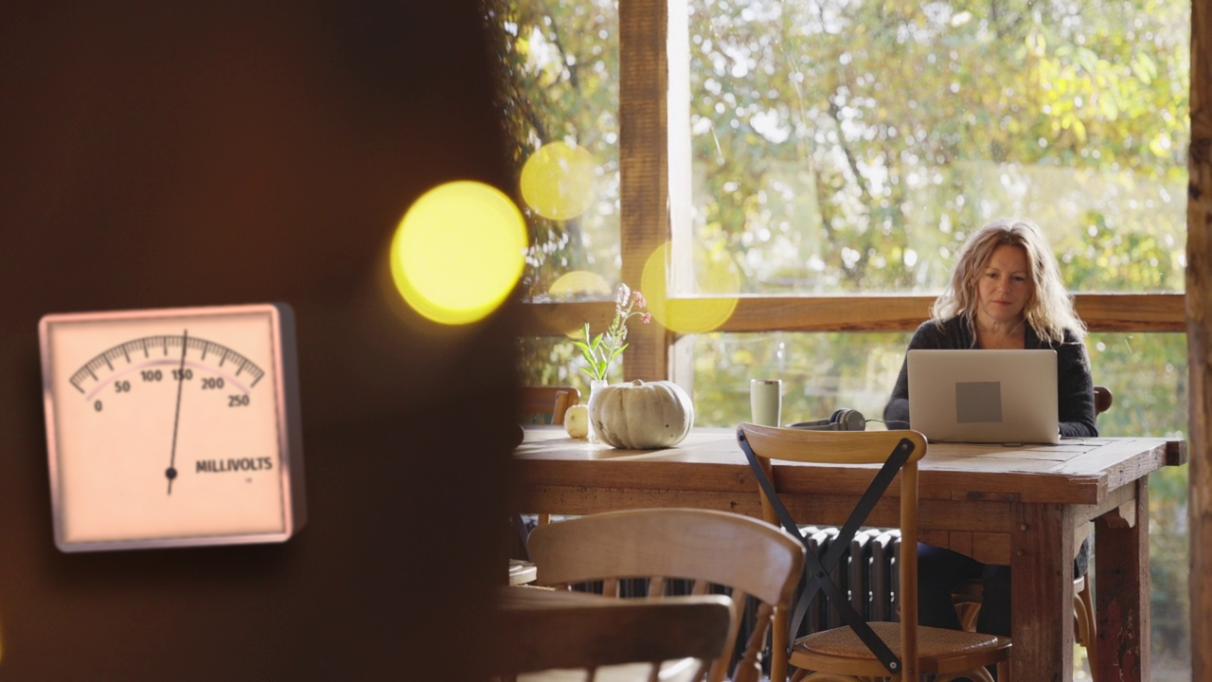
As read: 150mV
